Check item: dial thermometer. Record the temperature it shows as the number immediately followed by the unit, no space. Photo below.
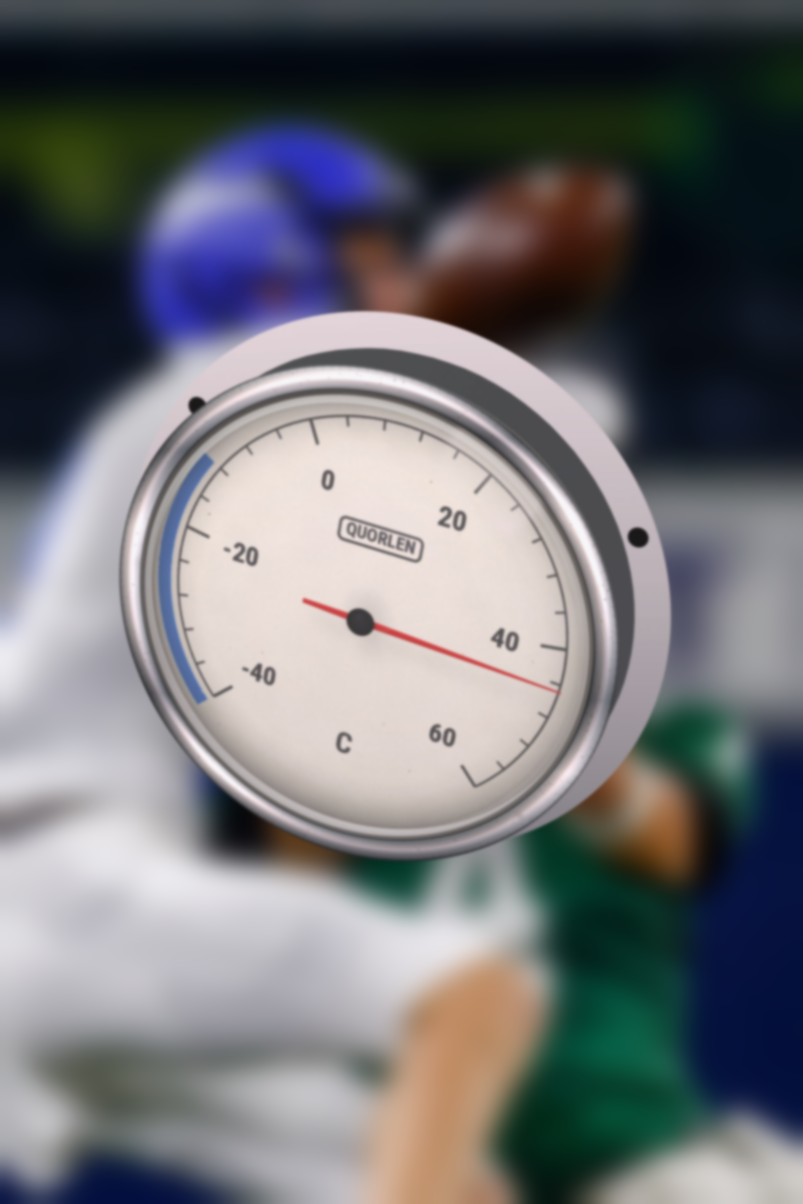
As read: 44°C
